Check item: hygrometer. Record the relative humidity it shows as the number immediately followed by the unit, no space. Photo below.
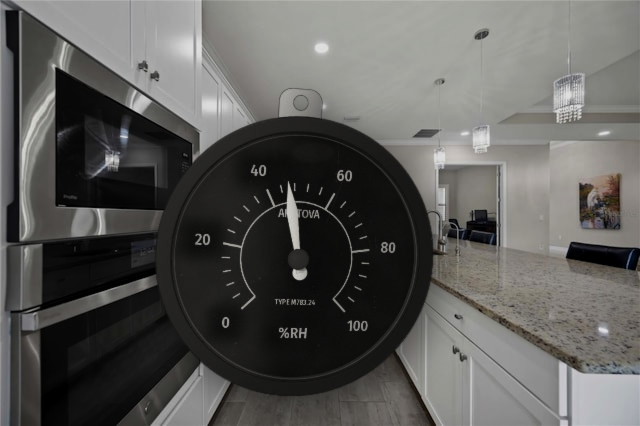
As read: 46%
